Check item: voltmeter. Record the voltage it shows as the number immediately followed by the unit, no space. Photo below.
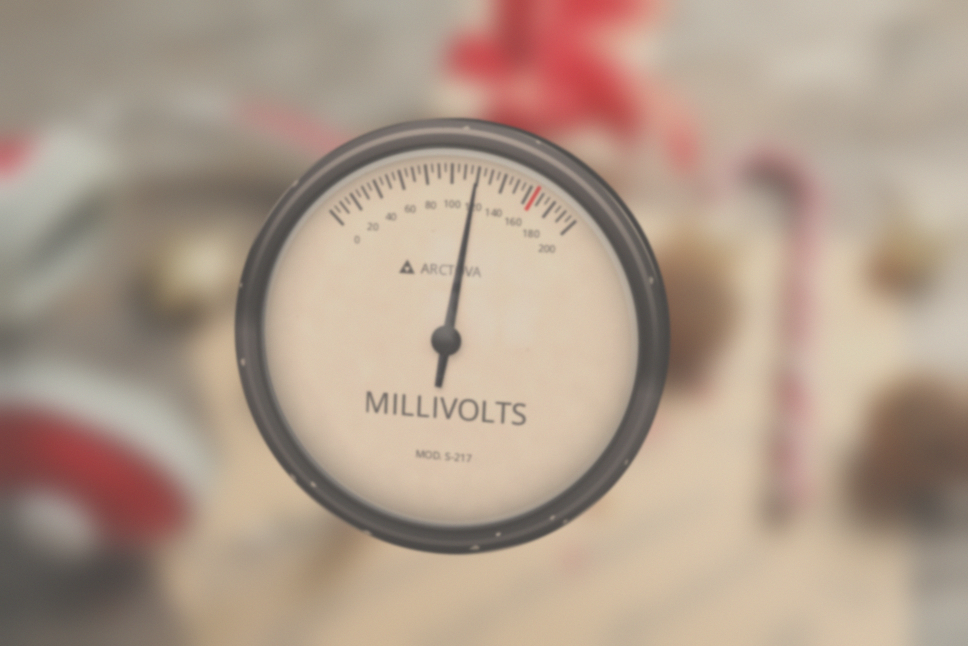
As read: 120mV
